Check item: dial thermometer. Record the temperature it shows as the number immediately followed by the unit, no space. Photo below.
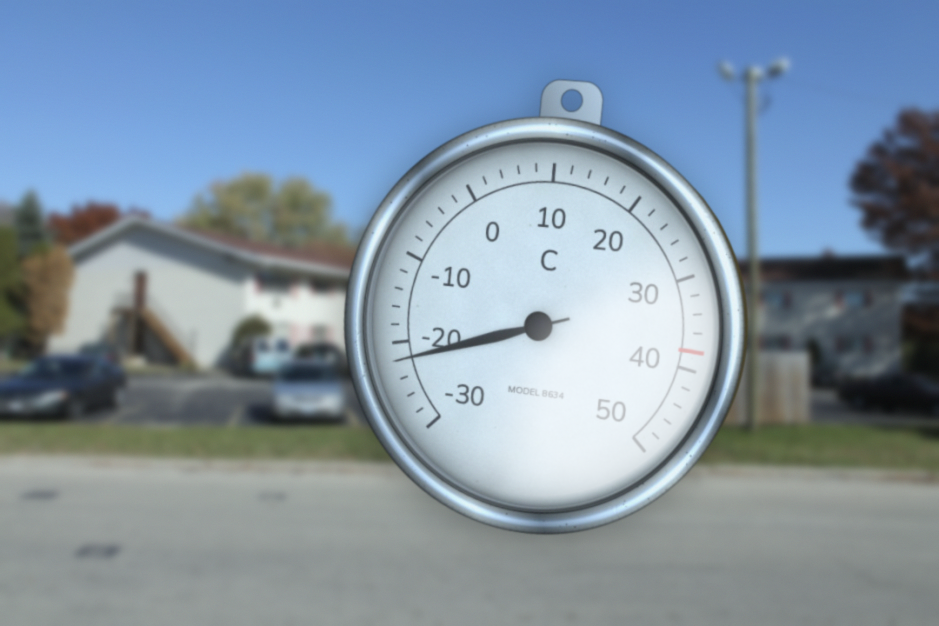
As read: -22°C
